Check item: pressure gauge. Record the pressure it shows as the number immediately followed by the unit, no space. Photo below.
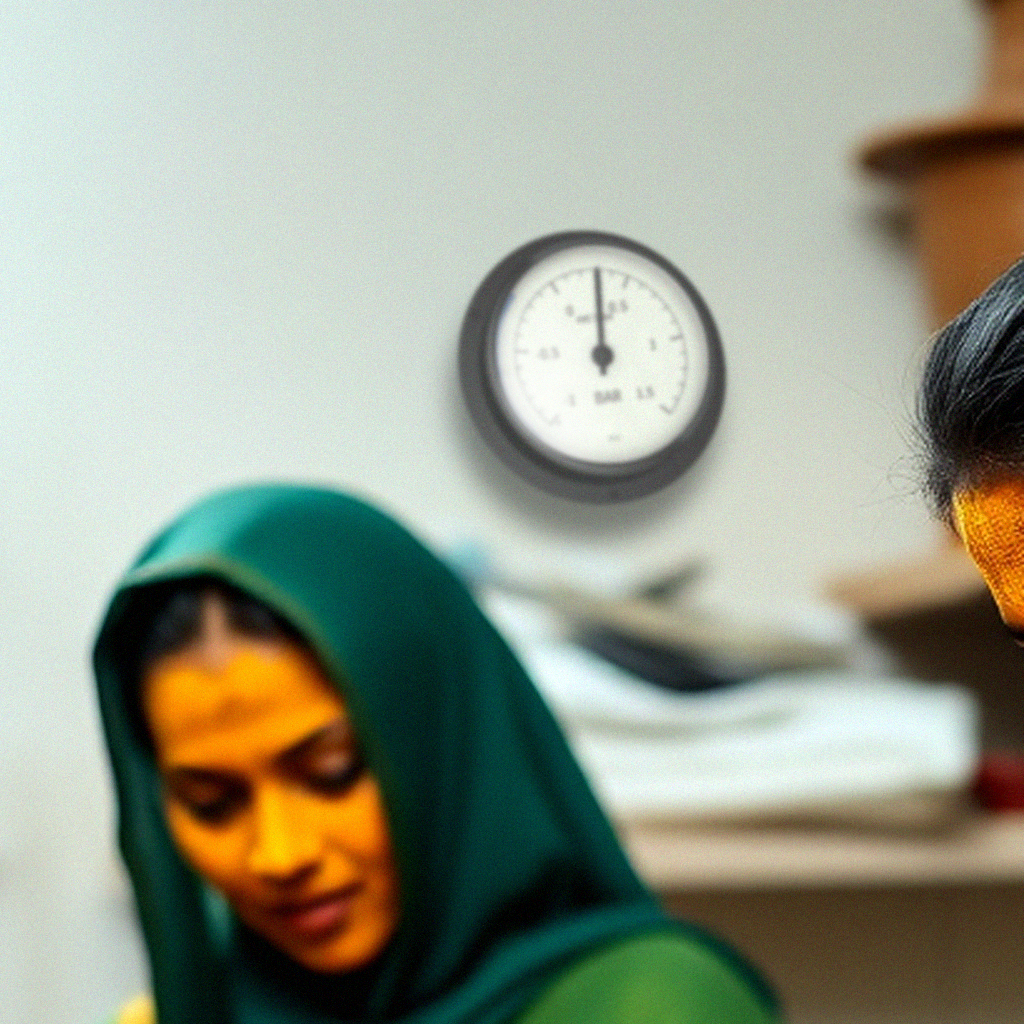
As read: 0.3bar
